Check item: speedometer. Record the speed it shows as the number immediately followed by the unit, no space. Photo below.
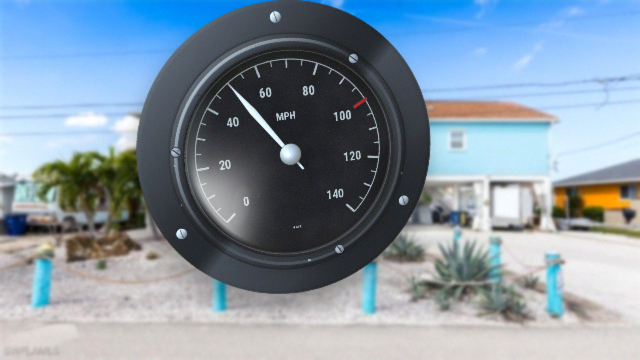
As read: 50mph
